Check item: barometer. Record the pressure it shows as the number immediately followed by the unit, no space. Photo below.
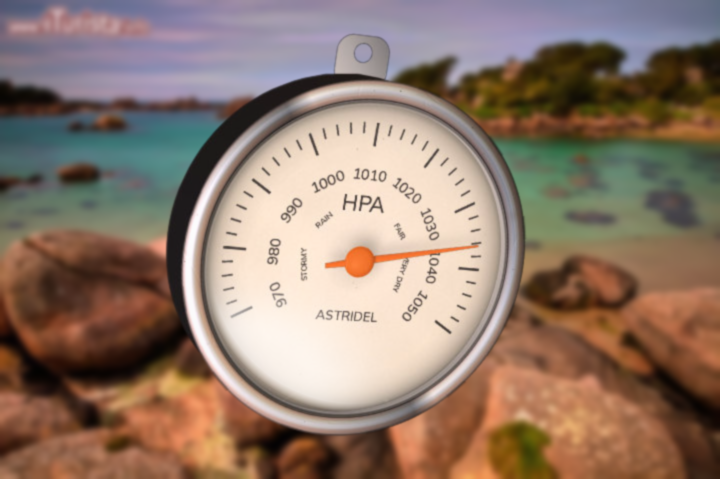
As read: 1036hPa
